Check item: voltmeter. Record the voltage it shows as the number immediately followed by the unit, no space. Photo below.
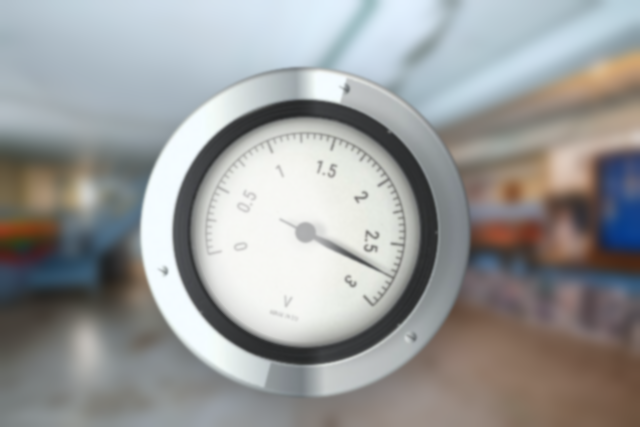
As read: 2.75V
